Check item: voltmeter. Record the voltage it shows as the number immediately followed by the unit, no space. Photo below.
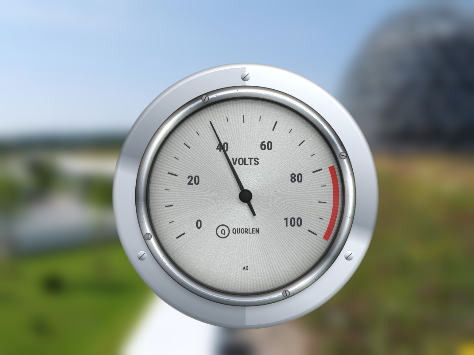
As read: 40V
